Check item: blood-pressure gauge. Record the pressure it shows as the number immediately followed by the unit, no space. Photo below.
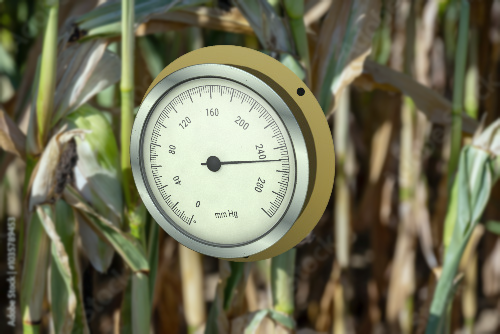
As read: 250mmHg
